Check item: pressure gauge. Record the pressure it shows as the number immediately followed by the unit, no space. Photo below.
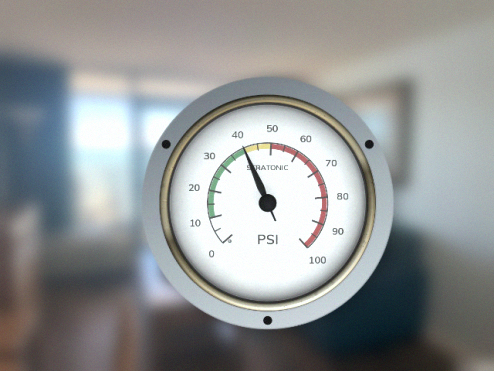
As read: 40psi
